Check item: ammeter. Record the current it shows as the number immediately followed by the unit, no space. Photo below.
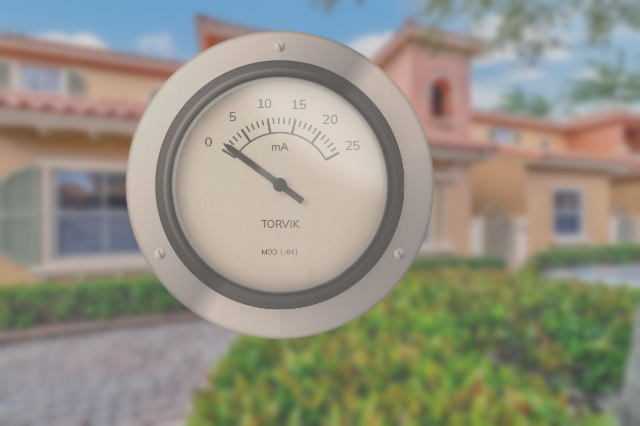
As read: 1mA
